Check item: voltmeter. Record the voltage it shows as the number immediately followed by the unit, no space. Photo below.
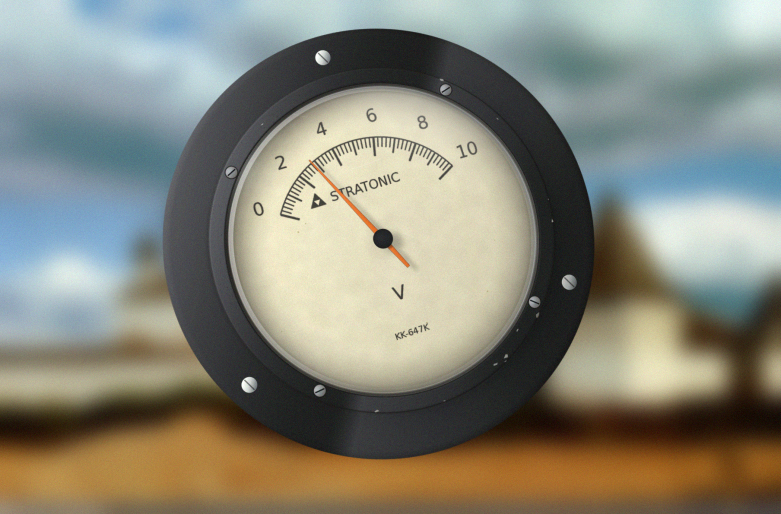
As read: 2.8V
